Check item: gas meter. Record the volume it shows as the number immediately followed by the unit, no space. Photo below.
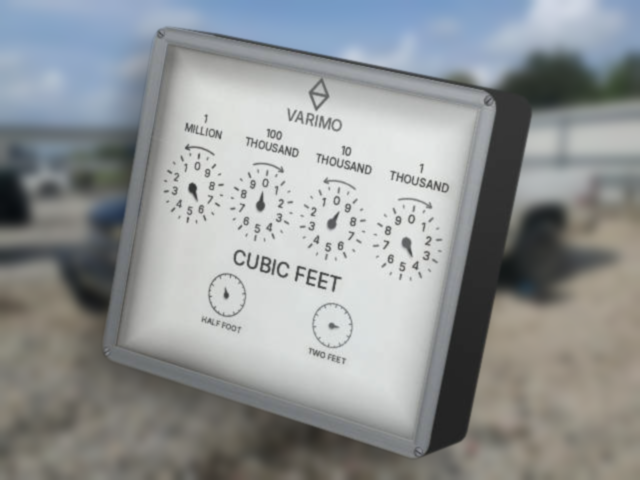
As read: 599400ft³
